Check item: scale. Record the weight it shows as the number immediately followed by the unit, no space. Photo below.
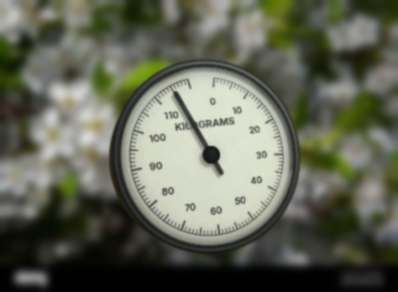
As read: 115kg
